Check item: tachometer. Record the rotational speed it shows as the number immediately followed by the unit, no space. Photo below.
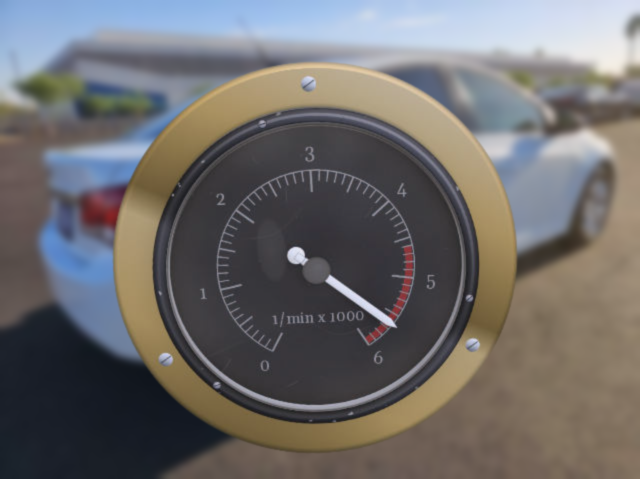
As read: 5600rpm
